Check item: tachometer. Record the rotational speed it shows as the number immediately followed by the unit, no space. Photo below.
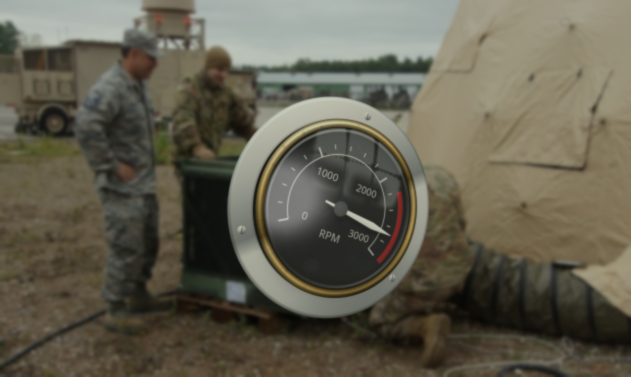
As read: 2700rpm
